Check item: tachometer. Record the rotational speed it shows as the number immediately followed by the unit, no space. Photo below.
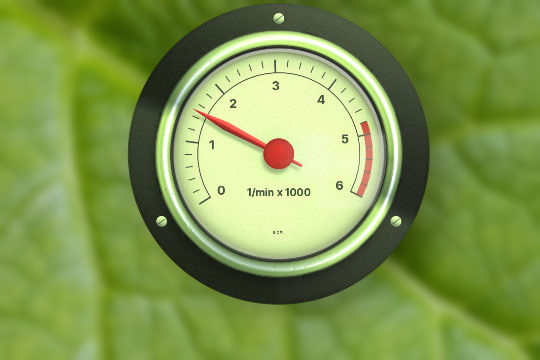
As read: 1500rpm
